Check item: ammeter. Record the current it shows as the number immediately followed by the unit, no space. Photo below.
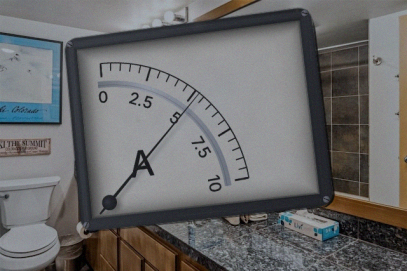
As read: 5.25A
